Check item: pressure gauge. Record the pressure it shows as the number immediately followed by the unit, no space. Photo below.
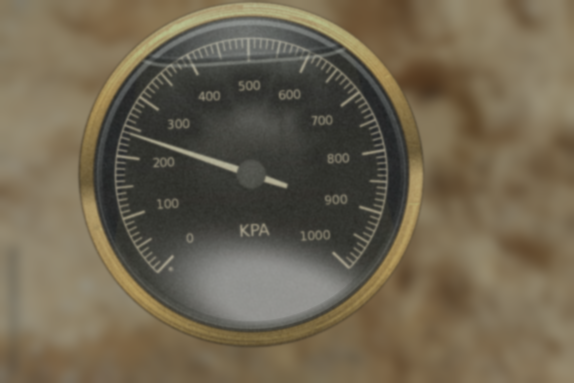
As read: 240kPa
